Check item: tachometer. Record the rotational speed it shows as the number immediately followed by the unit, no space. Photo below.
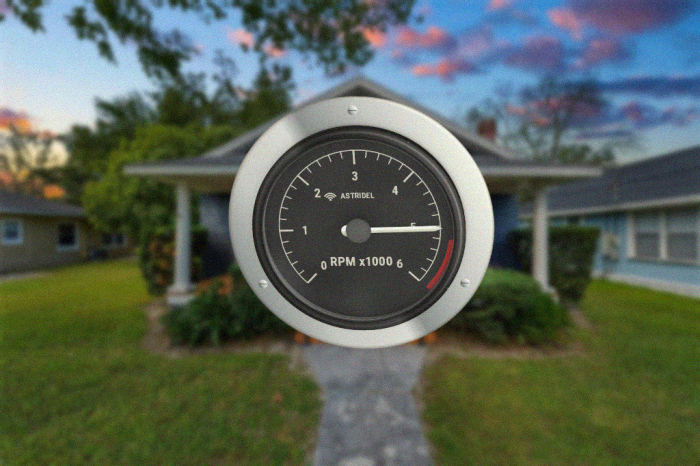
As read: 5000rpm
